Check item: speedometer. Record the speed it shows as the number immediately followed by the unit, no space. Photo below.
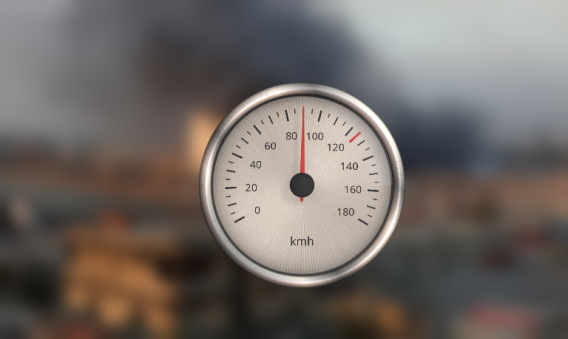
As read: 90km/h
